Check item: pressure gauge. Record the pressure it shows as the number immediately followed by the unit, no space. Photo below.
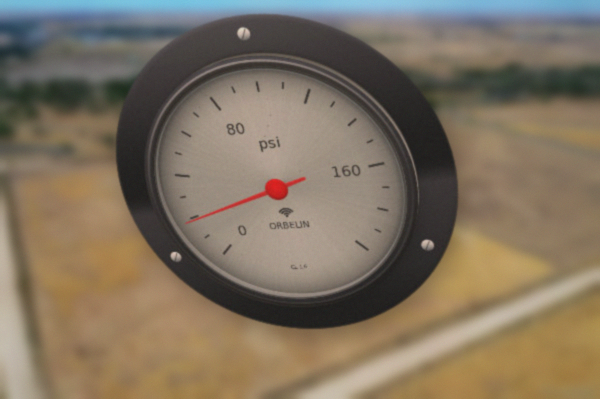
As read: 20psi
